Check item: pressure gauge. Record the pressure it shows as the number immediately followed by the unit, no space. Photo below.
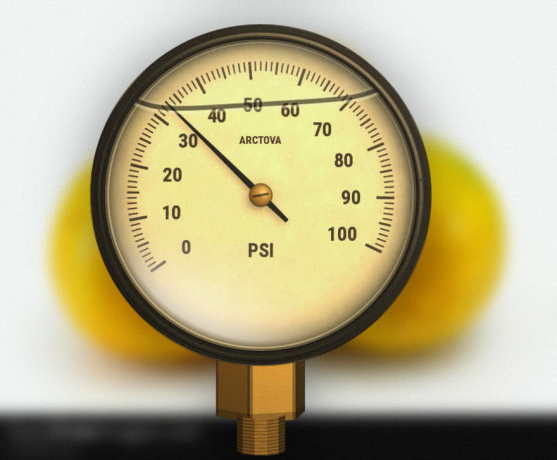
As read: 33psi
